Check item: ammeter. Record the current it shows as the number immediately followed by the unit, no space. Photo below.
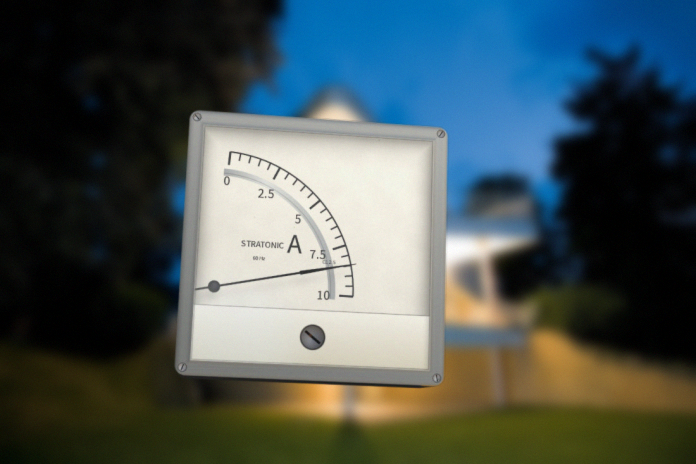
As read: 8.5A
